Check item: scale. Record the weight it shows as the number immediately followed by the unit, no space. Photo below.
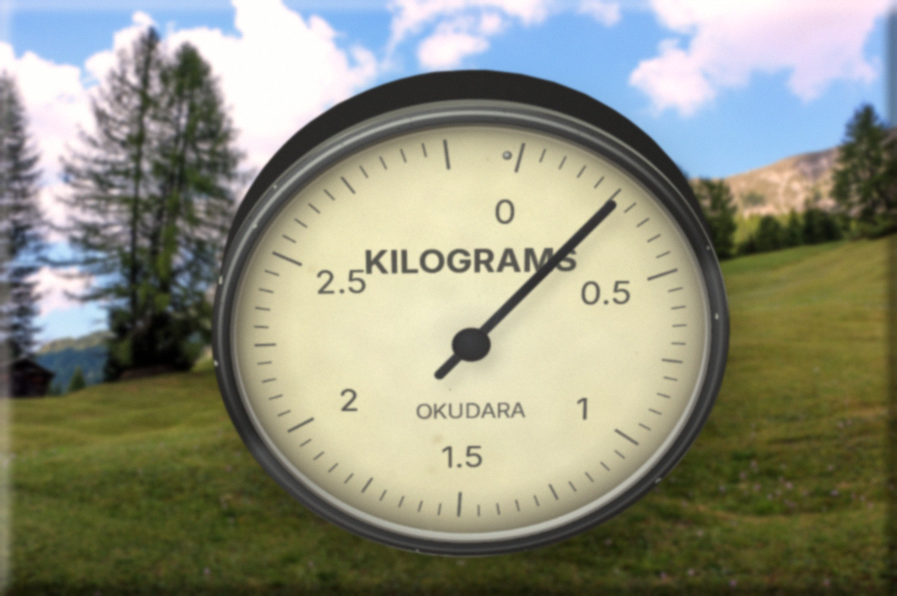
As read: 0.25kg
